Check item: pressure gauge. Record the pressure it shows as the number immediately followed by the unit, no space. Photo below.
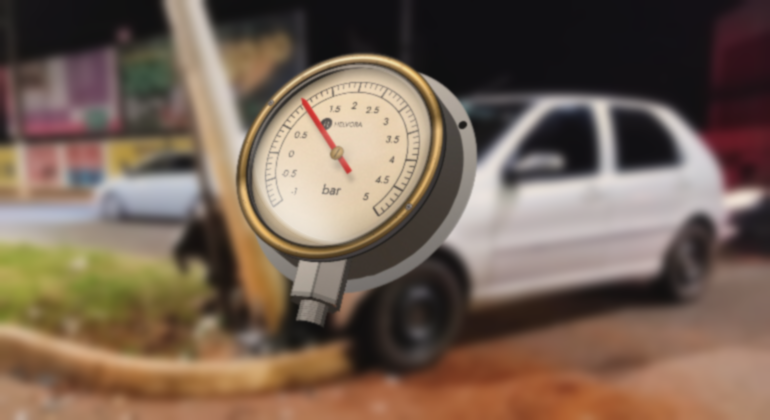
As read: 1bar
